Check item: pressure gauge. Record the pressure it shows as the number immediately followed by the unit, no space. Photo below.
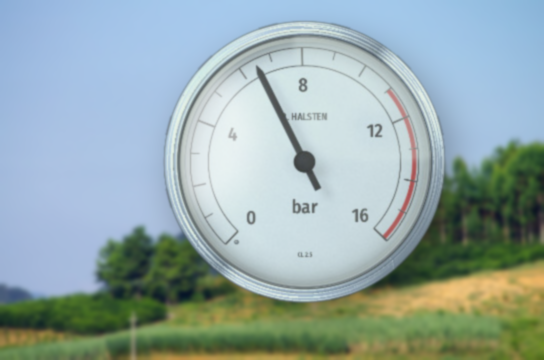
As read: 6.5bar
